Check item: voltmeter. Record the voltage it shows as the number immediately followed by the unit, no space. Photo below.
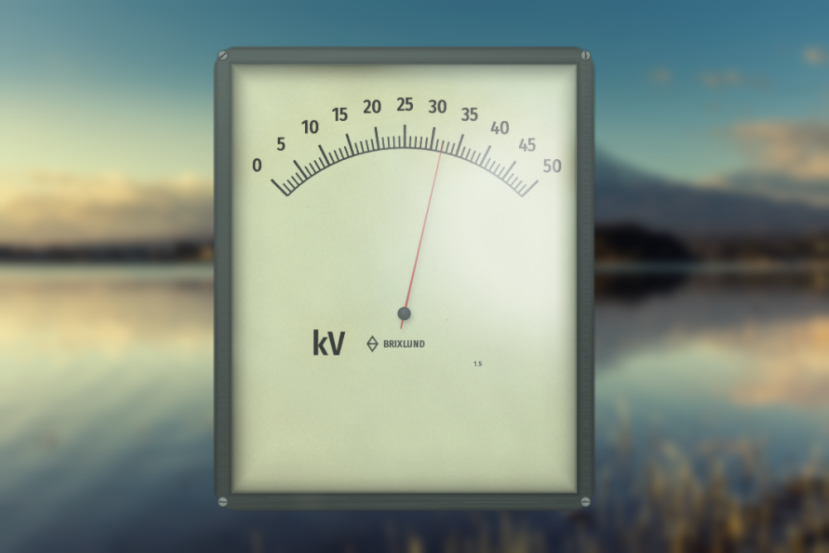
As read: 32kV
